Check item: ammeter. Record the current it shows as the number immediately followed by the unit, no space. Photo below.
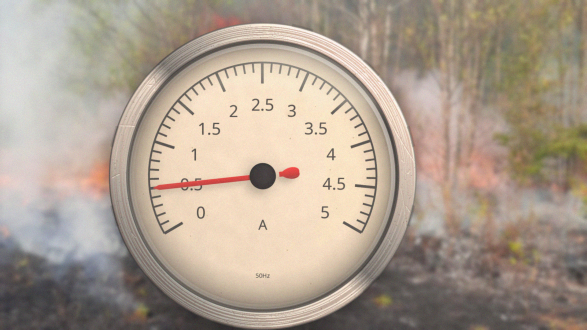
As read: 0.5A
